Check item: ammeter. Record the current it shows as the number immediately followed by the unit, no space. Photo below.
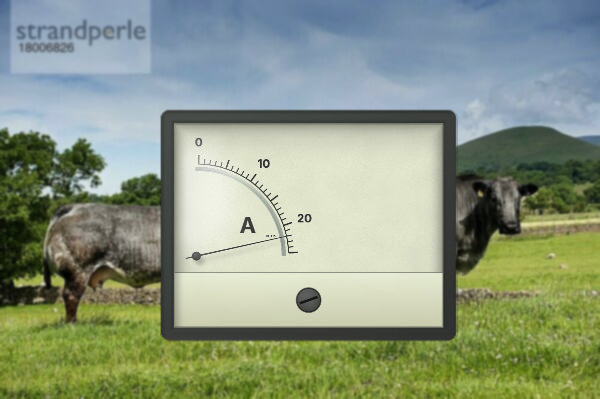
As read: 22A
